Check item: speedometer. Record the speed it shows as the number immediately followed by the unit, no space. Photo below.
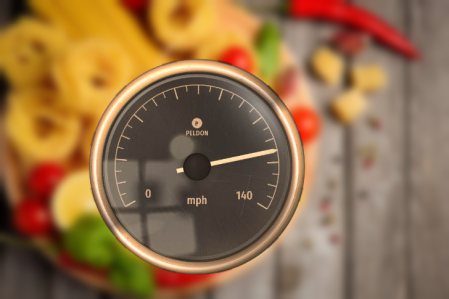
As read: 115mph
